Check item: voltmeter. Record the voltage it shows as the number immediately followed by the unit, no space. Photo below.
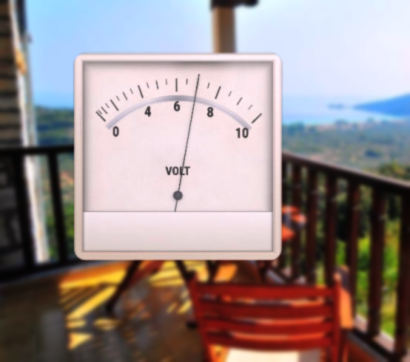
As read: 7V
